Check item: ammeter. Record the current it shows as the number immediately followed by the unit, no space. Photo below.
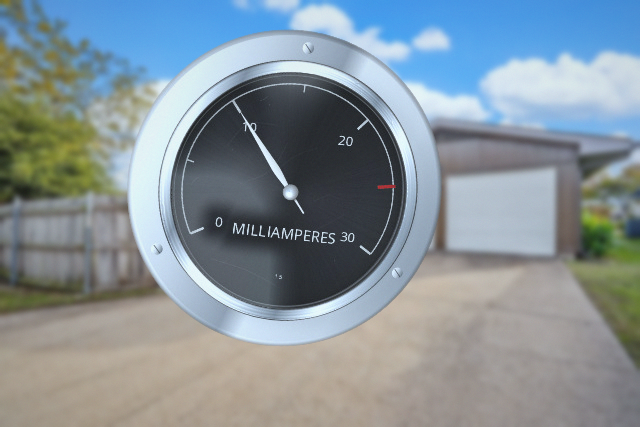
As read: 10mA
